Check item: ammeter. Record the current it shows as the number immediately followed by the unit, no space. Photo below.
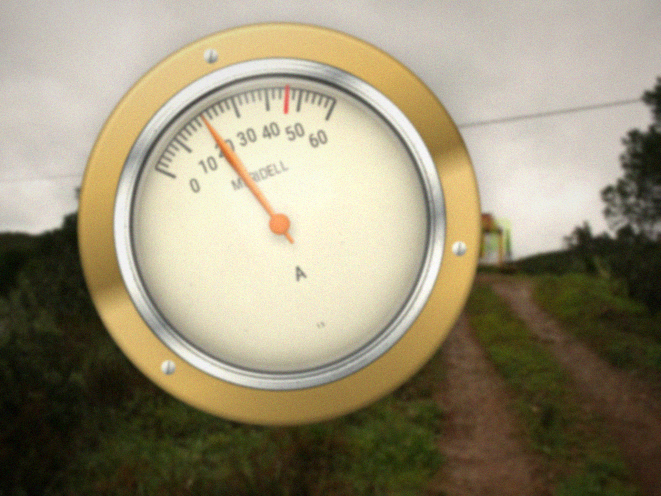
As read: 20A
